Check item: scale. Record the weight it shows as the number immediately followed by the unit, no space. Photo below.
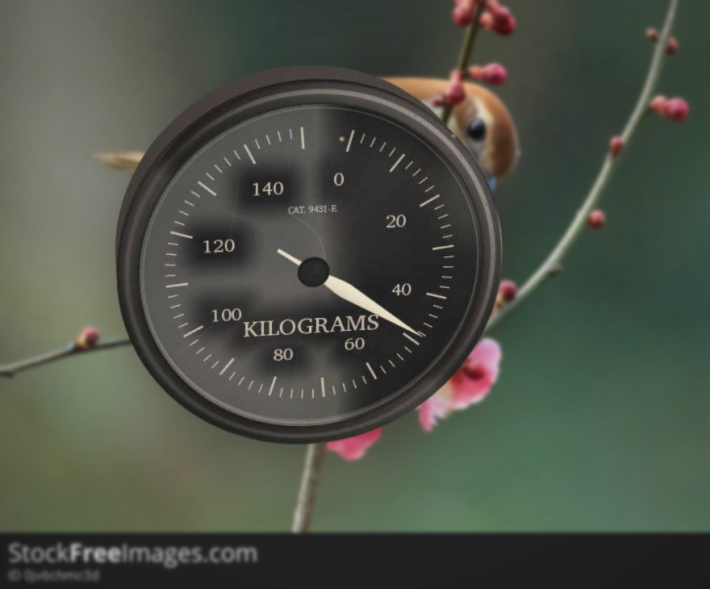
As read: 48kg
